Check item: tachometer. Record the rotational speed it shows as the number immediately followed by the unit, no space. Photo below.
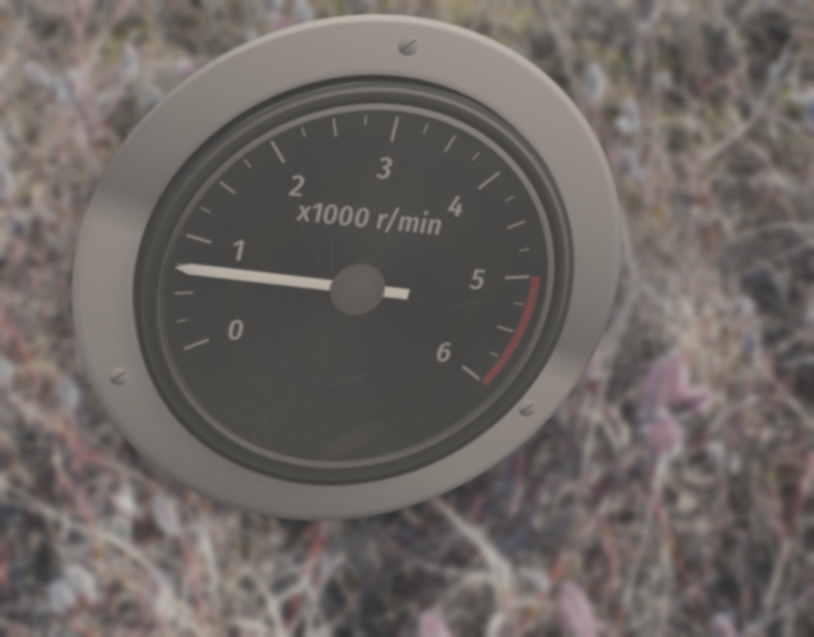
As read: 750rpm
